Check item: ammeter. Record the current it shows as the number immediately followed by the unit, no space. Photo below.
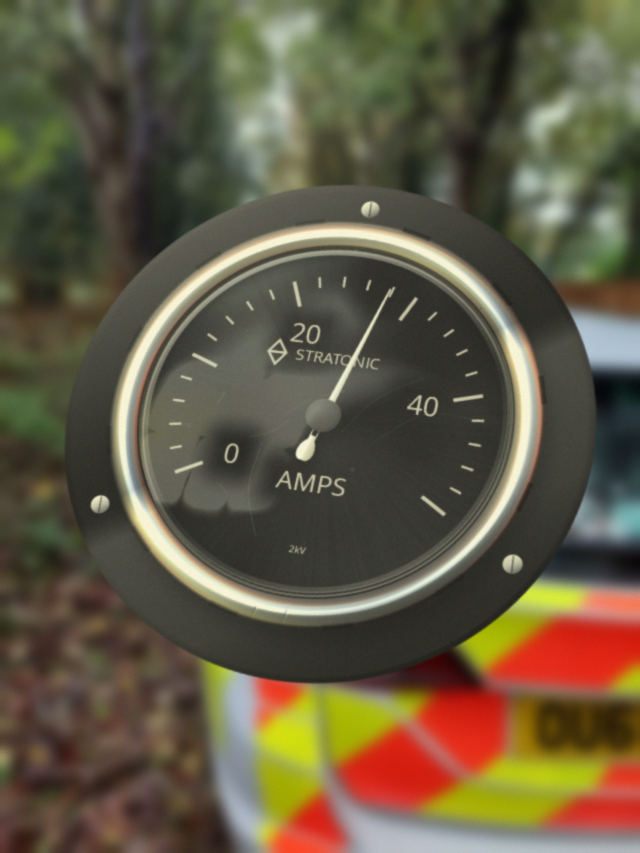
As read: 28A
